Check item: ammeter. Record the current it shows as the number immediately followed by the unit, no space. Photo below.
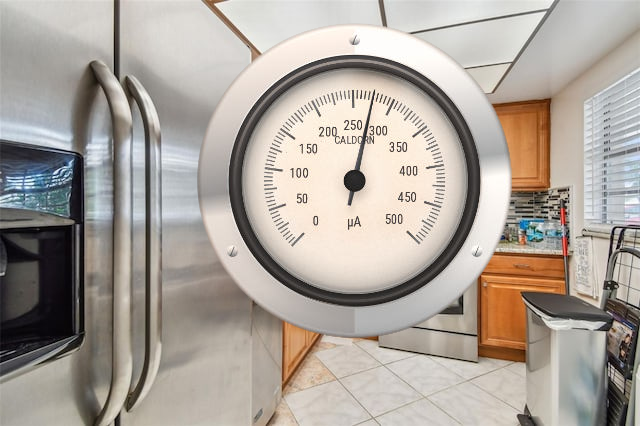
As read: 275µA
